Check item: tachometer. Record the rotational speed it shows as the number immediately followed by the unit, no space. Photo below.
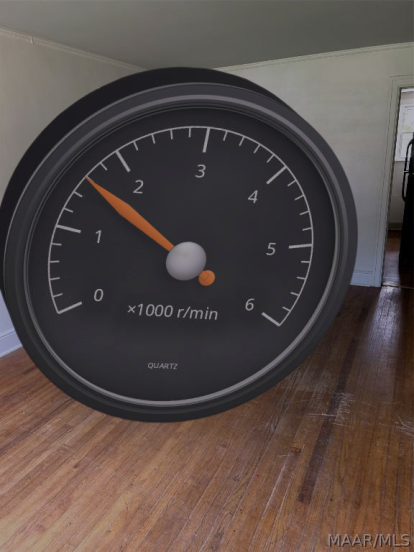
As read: 1600rpm
